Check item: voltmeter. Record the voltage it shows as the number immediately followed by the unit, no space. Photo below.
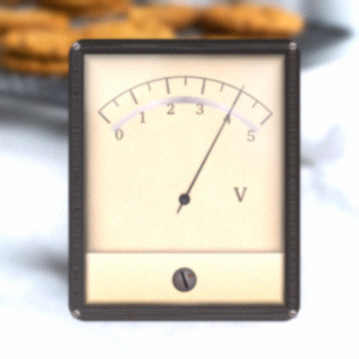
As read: 4V
